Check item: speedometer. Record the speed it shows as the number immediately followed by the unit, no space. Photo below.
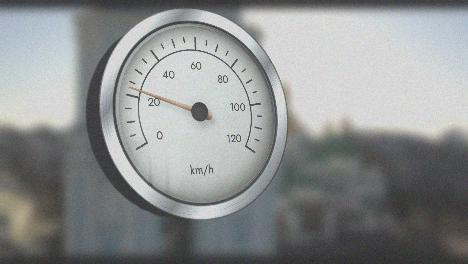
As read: 22.5km/h
